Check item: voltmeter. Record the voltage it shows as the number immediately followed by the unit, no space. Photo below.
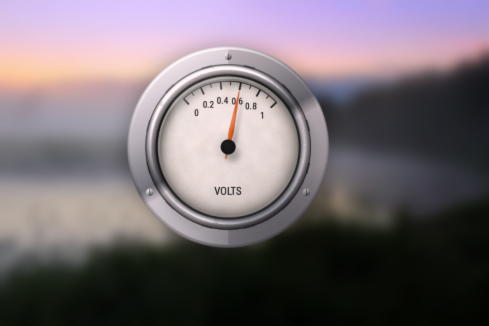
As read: 0.6V
